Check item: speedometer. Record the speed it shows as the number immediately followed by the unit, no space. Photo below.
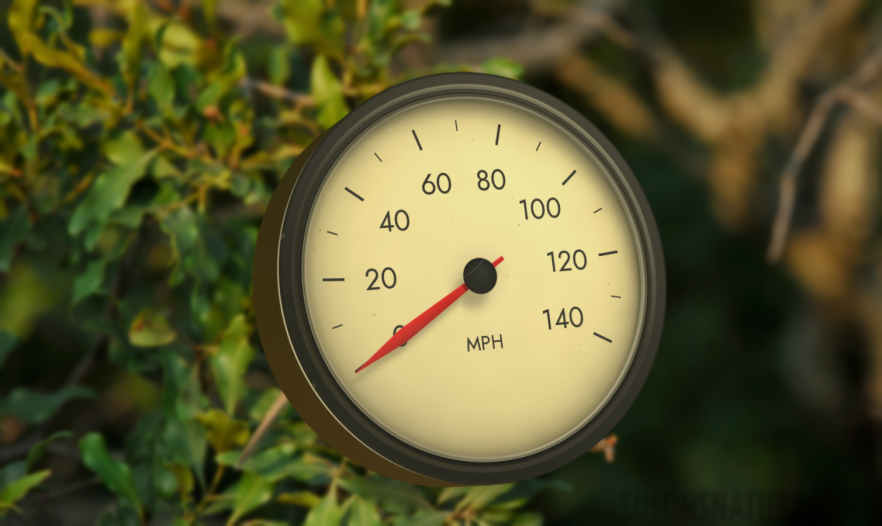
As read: 0mph
